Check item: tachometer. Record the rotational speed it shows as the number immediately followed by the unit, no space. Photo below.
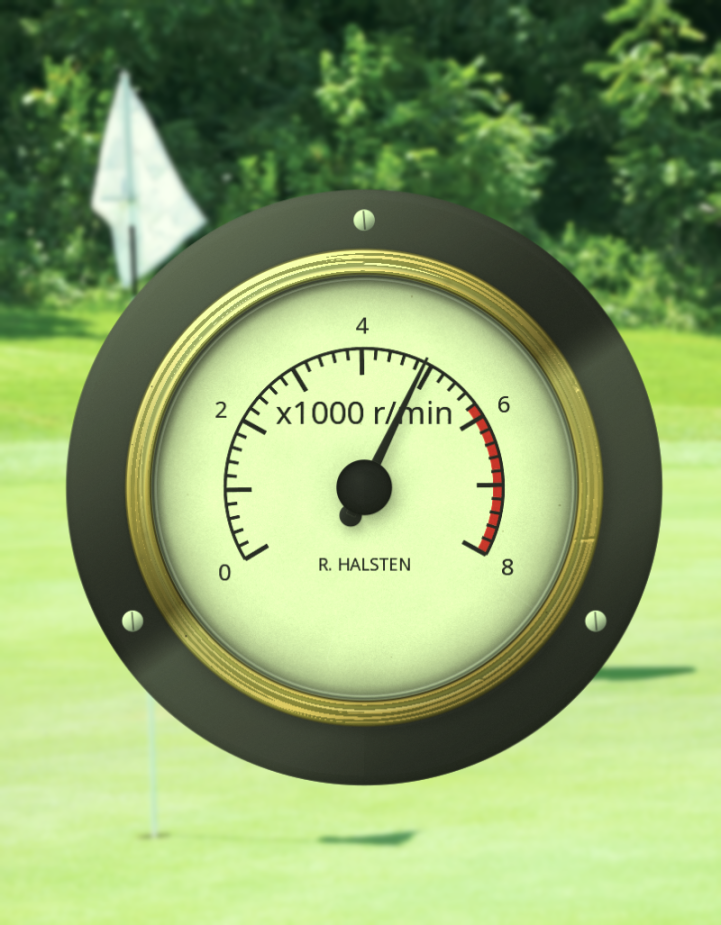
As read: 4900rpm
